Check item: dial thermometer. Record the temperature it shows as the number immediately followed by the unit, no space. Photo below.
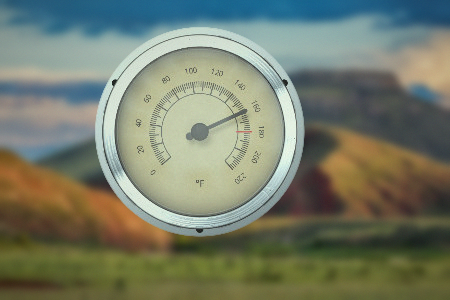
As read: 160°F
